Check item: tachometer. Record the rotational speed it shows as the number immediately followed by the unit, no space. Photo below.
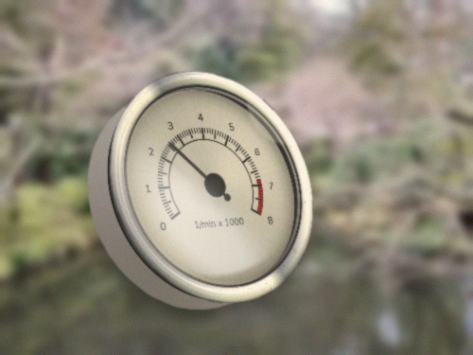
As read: 2500rpm
